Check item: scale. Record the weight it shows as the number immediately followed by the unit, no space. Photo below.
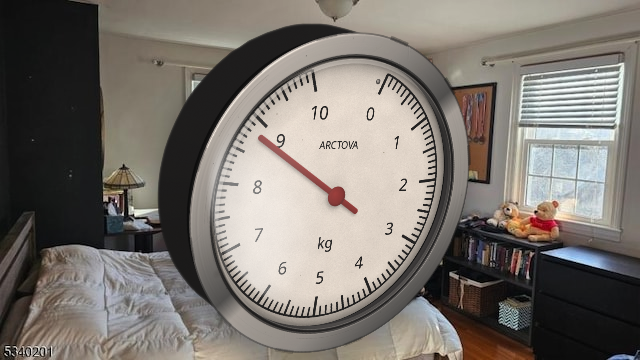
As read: 8.8kg
